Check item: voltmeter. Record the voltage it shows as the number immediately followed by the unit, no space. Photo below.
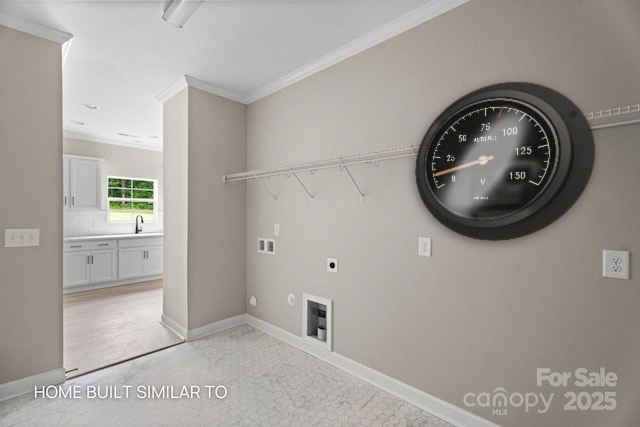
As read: 10V
